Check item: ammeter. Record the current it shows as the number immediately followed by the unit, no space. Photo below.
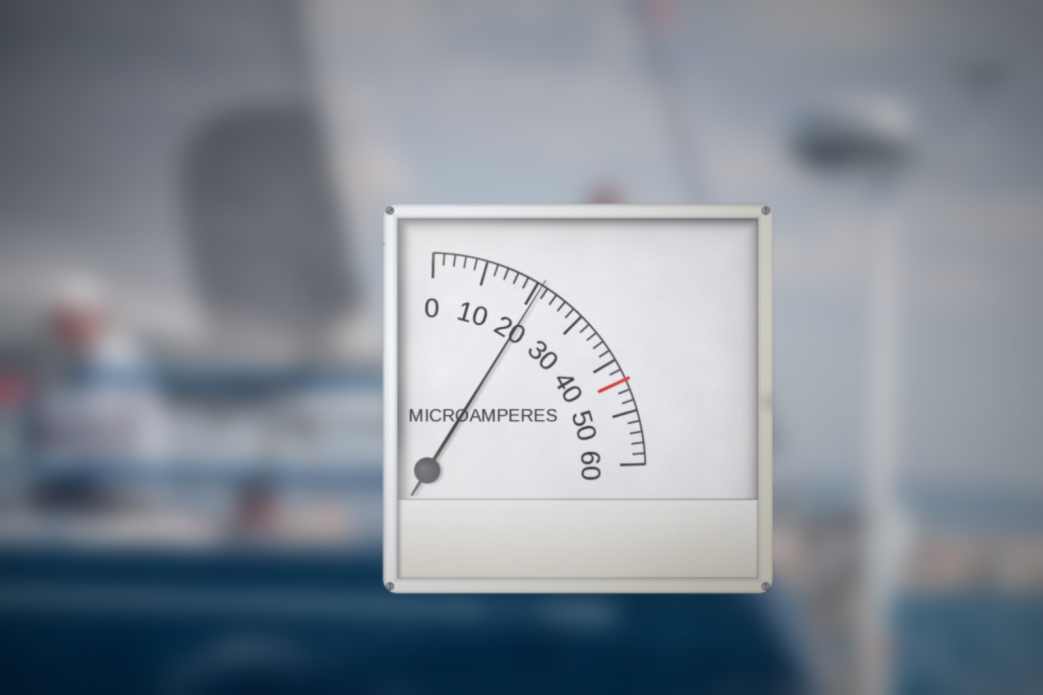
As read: 21µA
